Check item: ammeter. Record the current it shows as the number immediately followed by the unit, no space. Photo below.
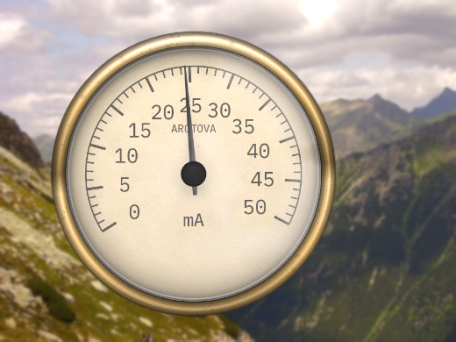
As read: 24.5mA
